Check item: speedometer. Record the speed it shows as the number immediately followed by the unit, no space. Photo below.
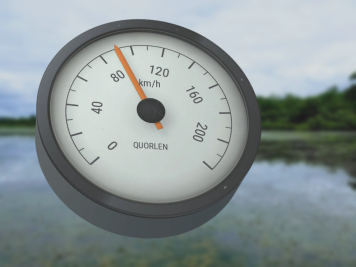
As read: 90km/h
